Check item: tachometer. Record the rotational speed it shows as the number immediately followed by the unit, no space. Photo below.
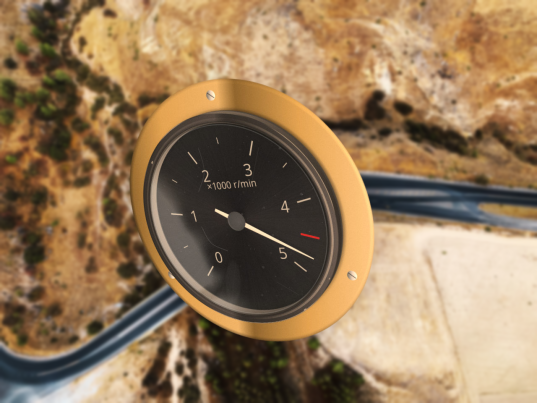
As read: 4750rpm
